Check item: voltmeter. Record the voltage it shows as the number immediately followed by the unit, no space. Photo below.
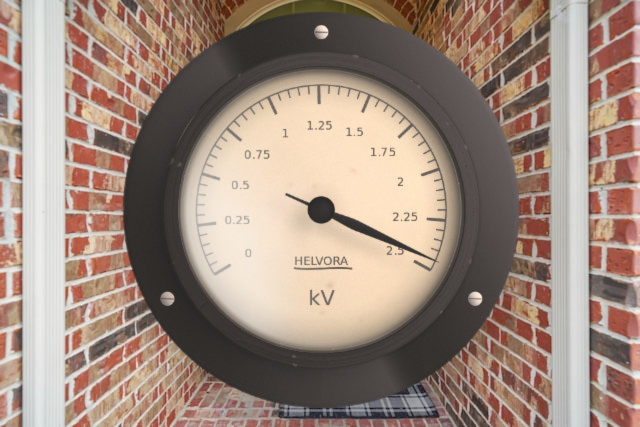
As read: 2.45kV
